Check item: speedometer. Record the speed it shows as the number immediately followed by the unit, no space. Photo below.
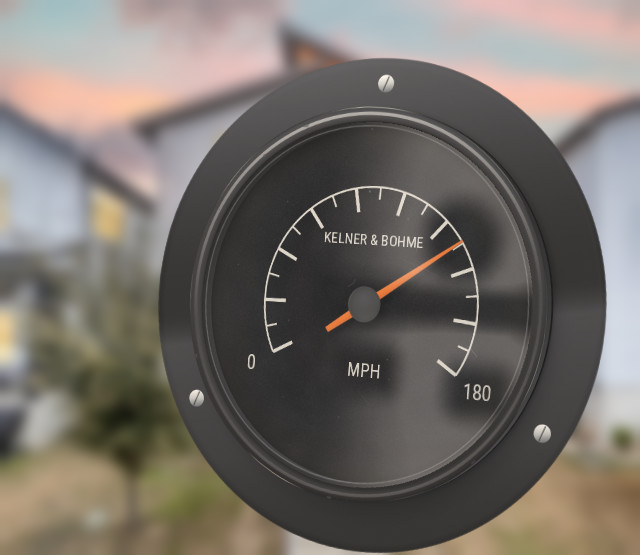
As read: 130mph
